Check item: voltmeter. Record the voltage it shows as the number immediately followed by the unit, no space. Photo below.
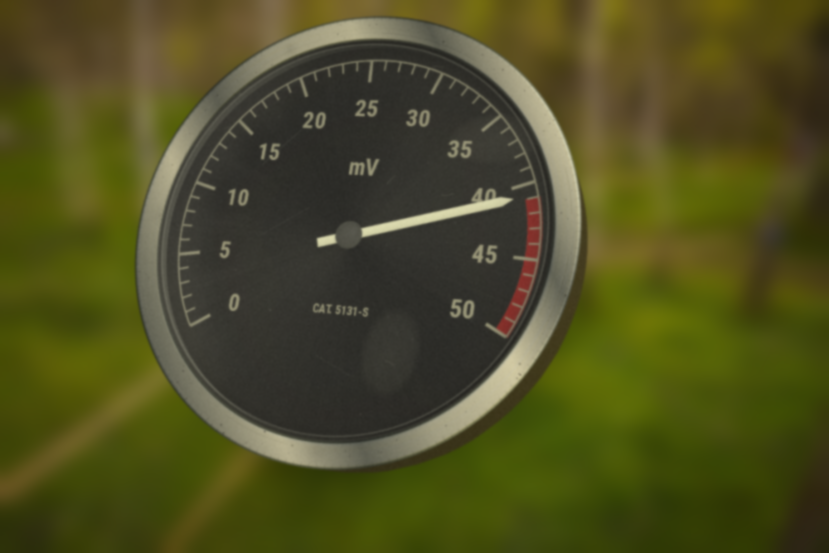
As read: 41mV
